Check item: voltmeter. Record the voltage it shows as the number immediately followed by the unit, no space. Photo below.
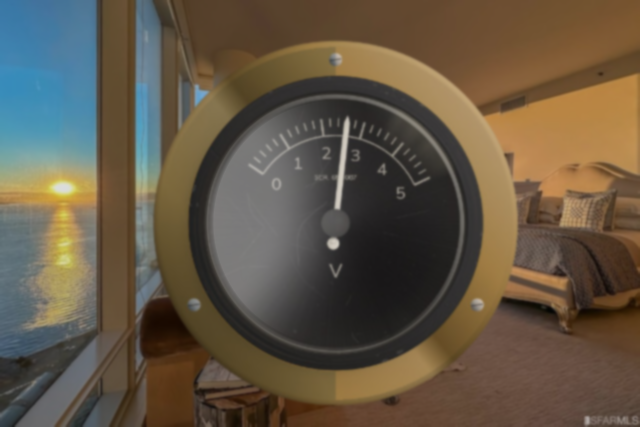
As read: 2.6V
